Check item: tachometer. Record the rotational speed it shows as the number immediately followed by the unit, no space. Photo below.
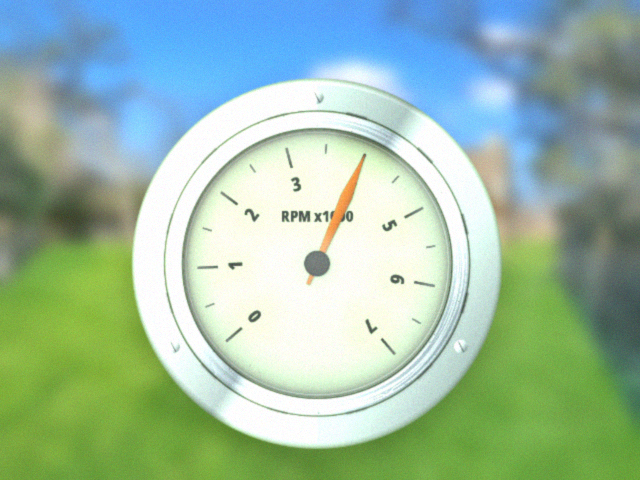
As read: 4000rpm
